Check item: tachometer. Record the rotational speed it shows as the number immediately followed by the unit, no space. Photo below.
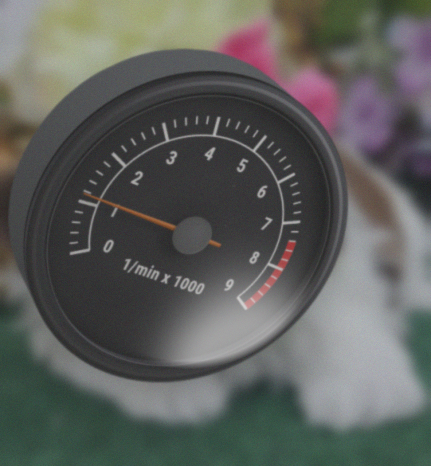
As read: 1200rpm
